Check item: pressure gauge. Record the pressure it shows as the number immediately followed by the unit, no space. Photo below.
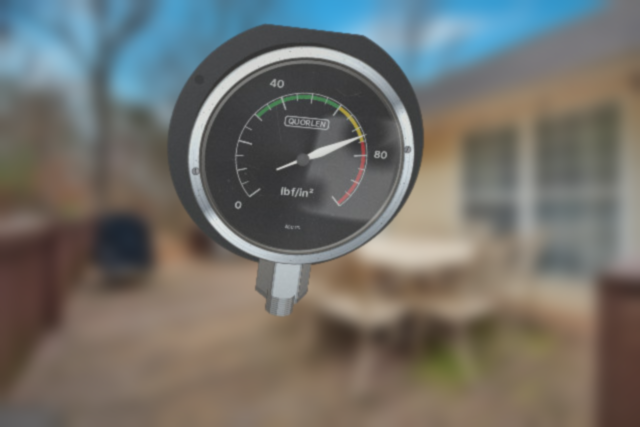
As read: 72.5psi
